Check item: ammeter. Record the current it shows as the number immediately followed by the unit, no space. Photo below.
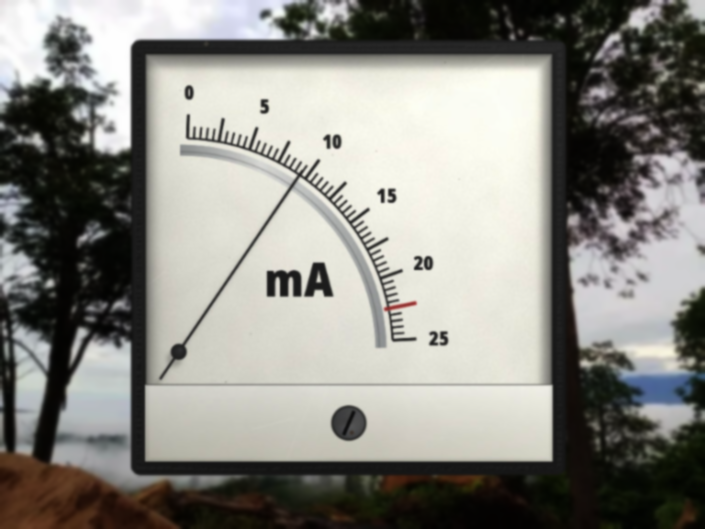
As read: 9.5mA
